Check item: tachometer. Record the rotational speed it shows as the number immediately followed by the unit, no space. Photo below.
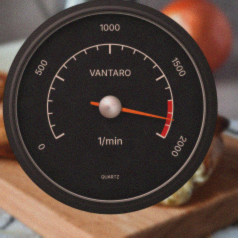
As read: 1850rpm
